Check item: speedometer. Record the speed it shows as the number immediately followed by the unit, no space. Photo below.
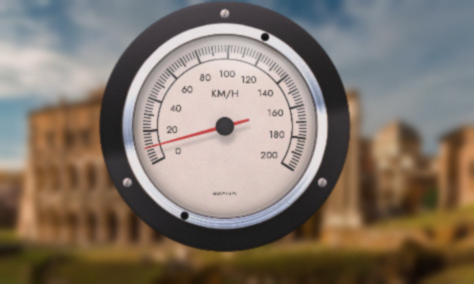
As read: 10km/h
